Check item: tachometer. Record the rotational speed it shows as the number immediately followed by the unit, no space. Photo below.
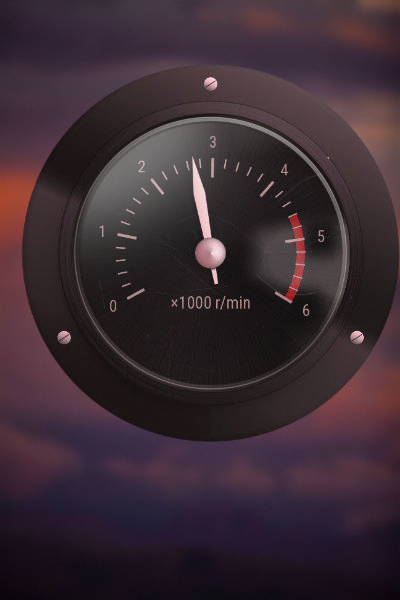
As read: 2700rpm
